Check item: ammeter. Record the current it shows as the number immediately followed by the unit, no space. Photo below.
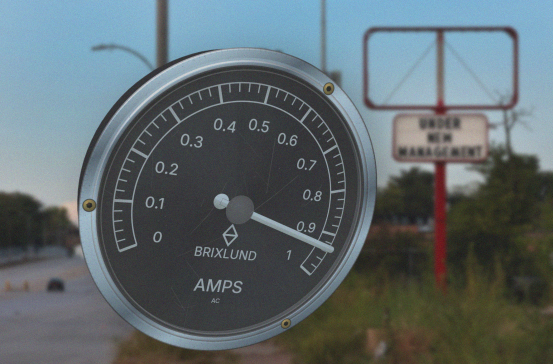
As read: 0.93A
